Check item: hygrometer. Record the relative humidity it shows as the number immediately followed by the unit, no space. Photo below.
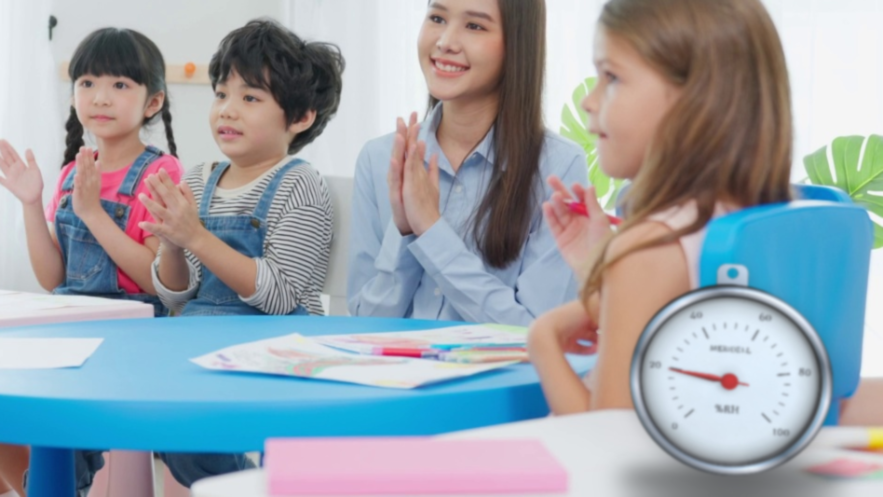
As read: 20%
